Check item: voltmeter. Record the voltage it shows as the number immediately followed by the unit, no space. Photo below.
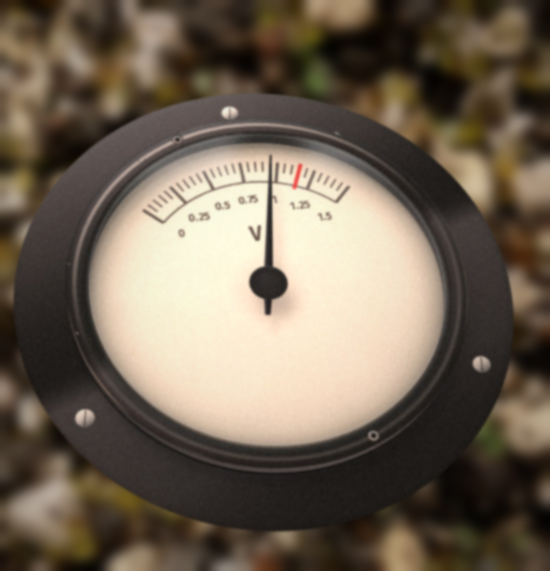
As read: 0.95V
